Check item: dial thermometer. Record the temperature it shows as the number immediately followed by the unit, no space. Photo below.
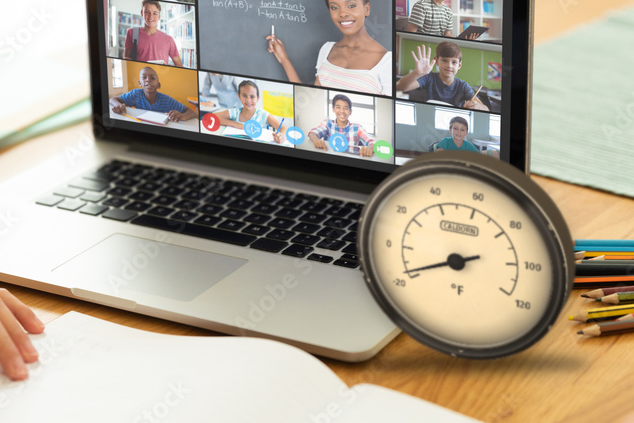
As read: -15°F
